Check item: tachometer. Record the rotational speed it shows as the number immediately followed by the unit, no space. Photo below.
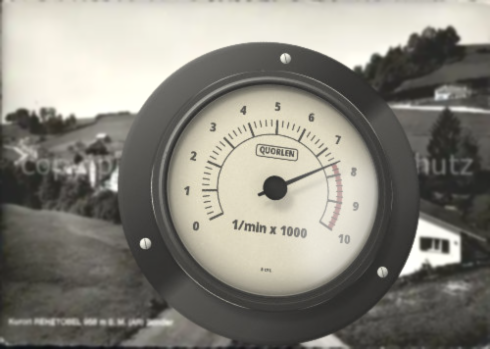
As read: 7600rpm
